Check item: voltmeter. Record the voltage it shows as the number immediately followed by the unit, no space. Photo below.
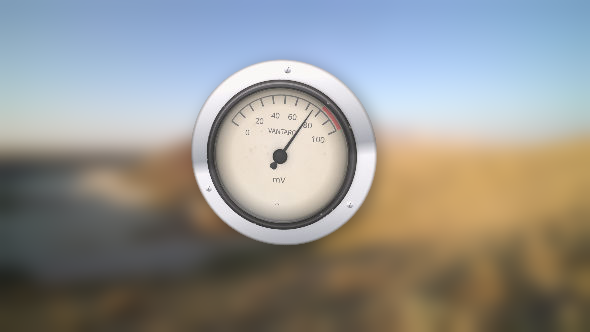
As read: 75mV
